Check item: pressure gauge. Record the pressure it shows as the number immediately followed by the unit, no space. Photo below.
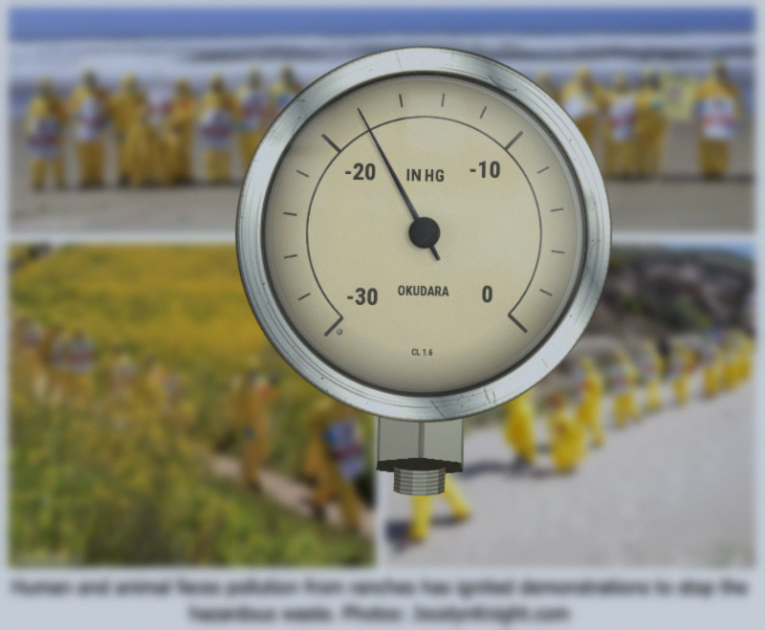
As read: -18inHg
